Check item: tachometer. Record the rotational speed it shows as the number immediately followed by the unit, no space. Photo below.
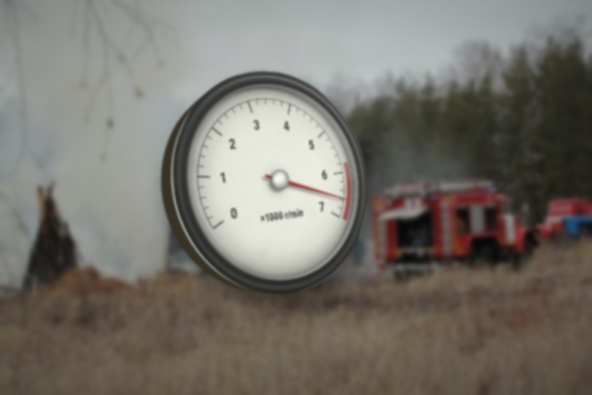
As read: 6600rpm
